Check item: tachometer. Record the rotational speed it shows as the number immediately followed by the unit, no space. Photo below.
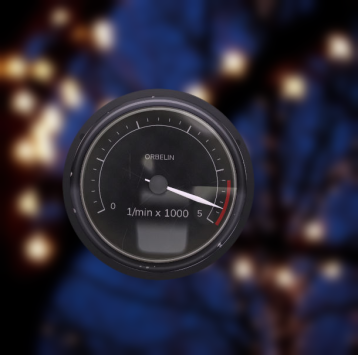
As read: 4700rpm
